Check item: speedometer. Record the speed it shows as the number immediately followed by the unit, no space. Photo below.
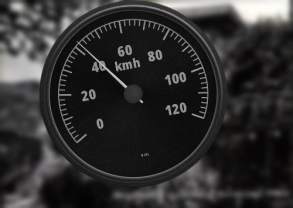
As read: 42km/h
